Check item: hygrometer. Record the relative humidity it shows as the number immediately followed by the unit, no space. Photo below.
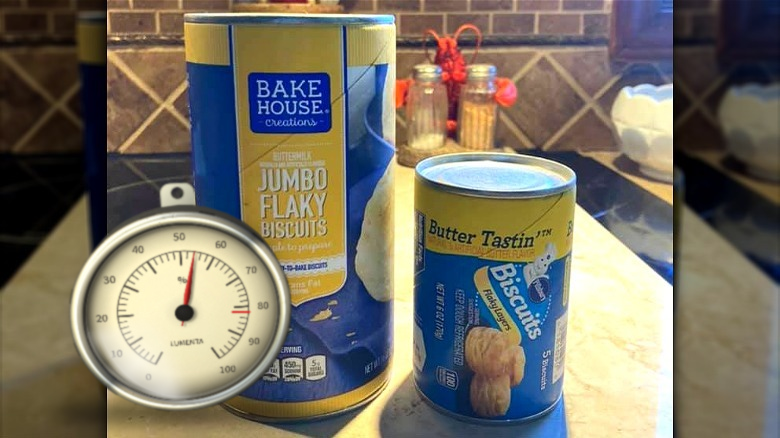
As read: 54%
